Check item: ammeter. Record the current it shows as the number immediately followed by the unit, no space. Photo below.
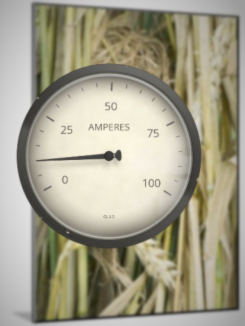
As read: 10A
